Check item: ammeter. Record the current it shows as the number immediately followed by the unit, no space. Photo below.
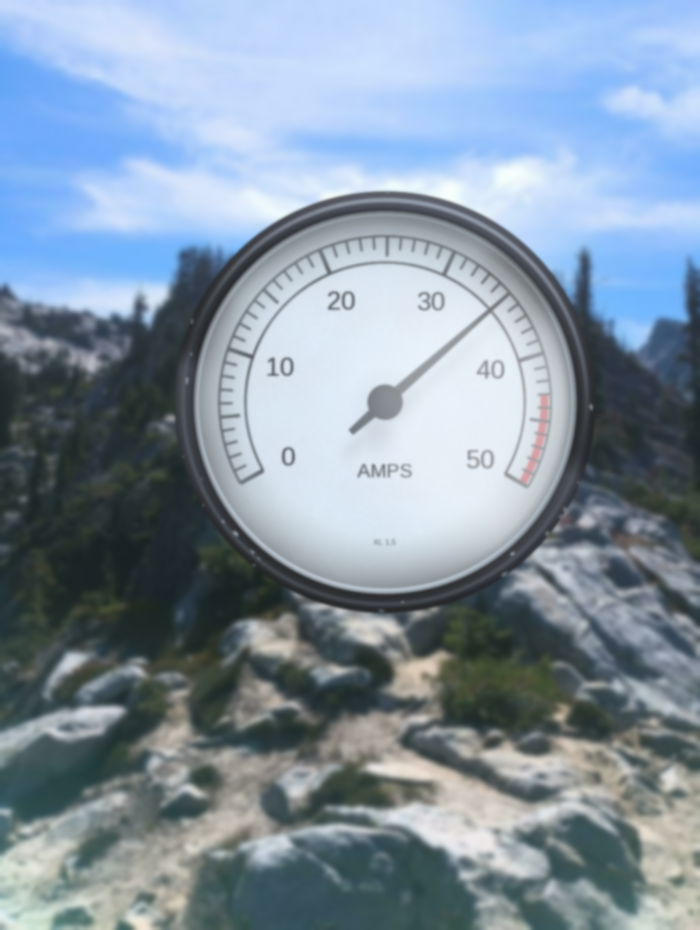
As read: 35A
